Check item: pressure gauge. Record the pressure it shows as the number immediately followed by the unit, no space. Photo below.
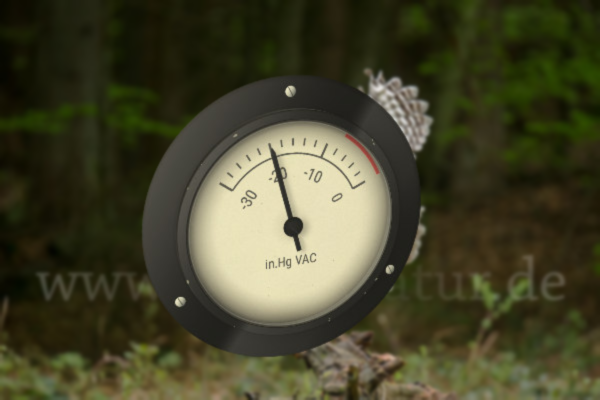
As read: -20inHg
